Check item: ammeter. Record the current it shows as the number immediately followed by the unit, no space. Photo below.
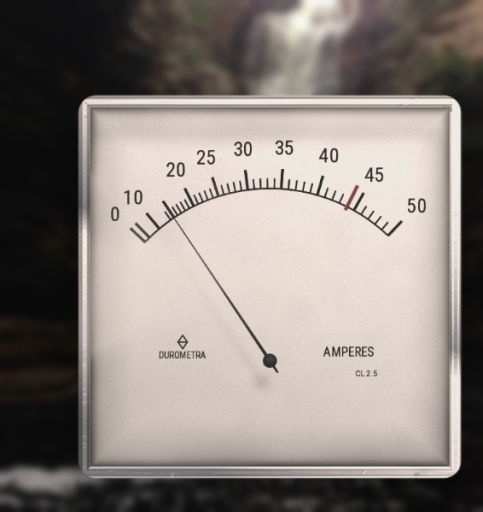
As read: 15A
